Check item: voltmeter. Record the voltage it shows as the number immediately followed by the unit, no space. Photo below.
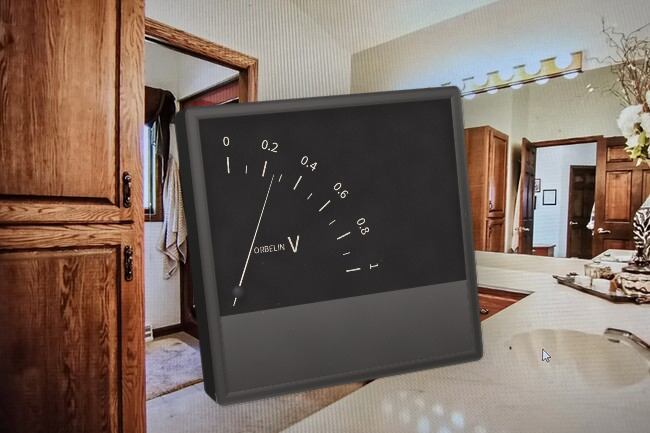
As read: 0.25V
